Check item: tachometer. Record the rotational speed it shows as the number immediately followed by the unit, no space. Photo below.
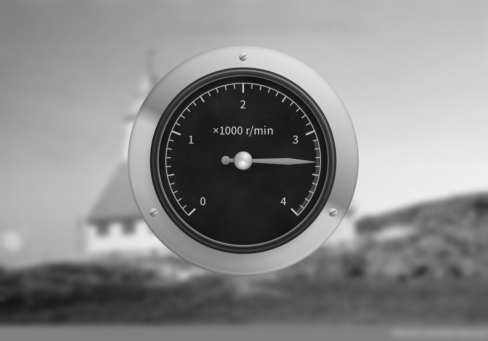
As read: 3350rpm
